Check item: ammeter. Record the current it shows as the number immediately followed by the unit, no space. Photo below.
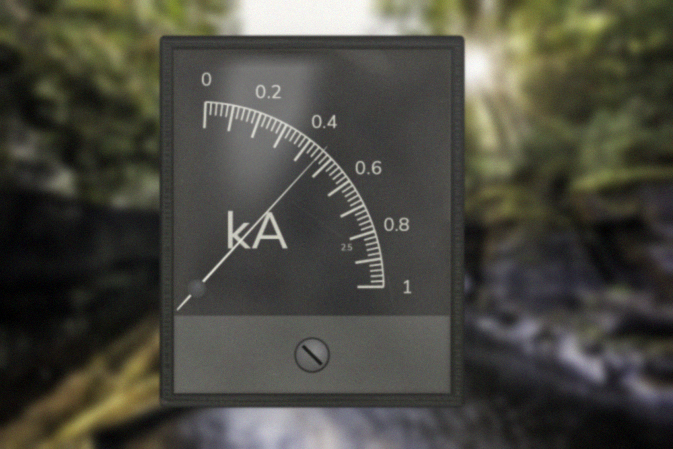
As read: 0.46kA
